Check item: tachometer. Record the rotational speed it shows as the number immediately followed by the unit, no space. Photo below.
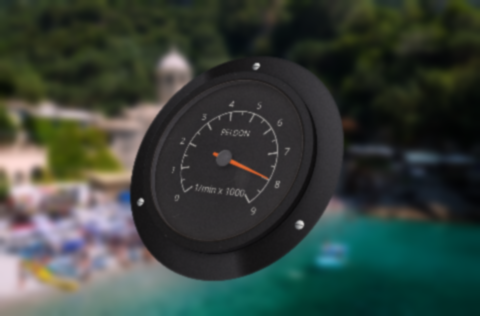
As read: 8000rpm
